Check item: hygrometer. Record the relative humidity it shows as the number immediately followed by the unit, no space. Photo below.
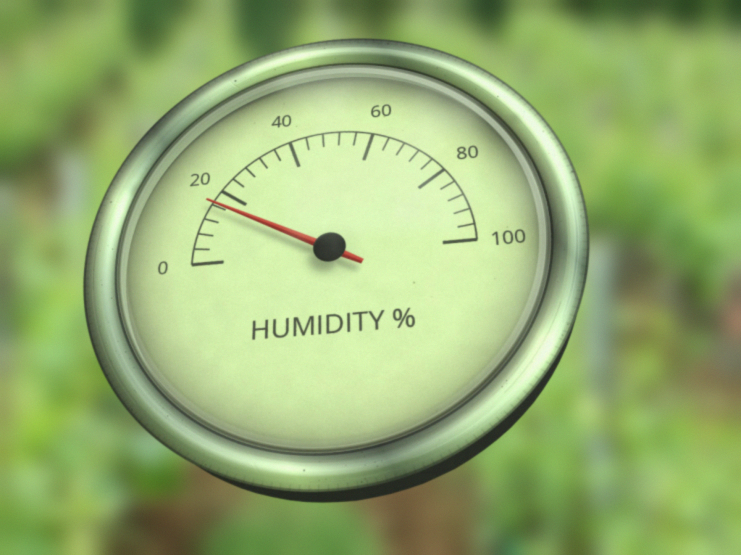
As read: 16%
